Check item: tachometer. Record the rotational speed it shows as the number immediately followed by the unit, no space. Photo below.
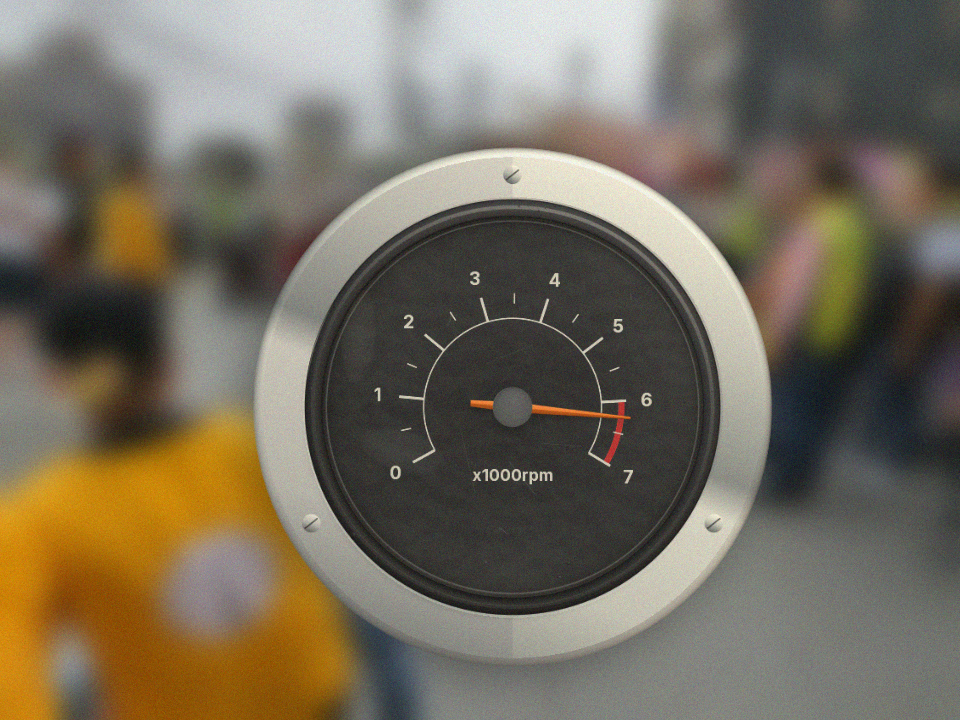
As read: 6250rpm
